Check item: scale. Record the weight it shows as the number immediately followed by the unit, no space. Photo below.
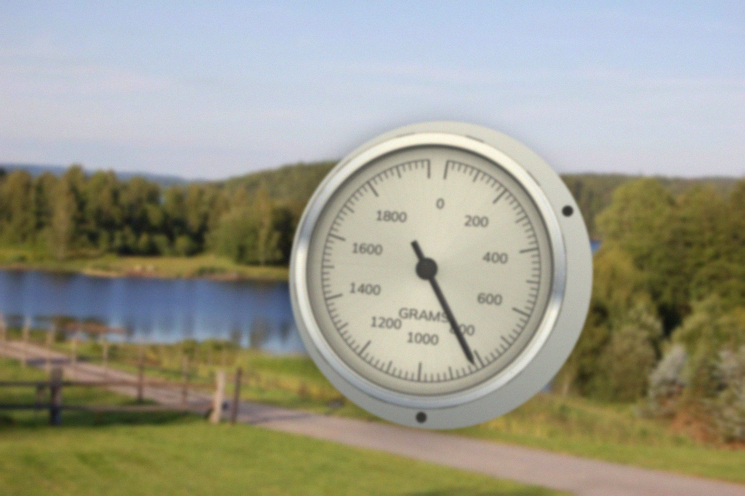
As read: 820g
